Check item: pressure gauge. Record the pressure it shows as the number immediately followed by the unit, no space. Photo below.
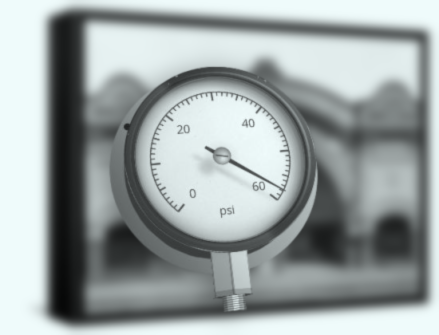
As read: 58psi
